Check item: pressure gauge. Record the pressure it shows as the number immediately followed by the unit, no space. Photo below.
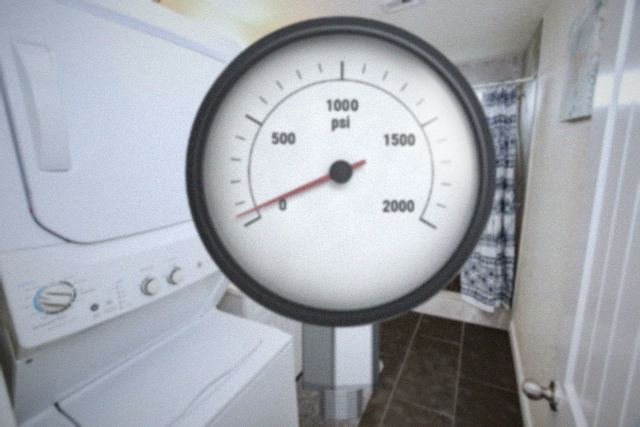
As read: 50psi
